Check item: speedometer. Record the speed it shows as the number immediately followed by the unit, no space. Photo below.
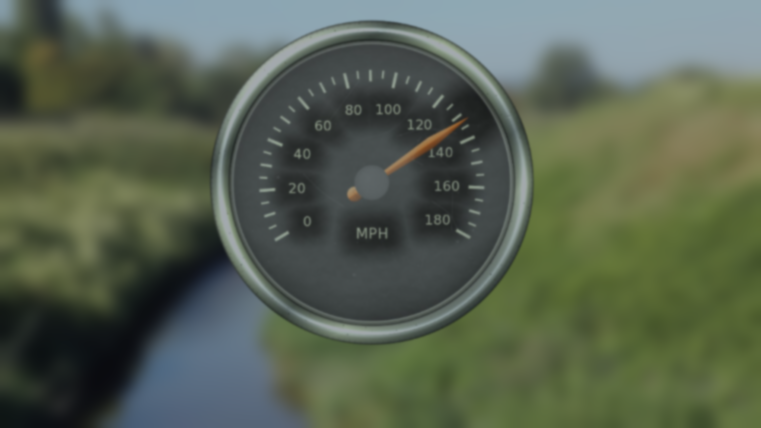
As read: 132.5mph
